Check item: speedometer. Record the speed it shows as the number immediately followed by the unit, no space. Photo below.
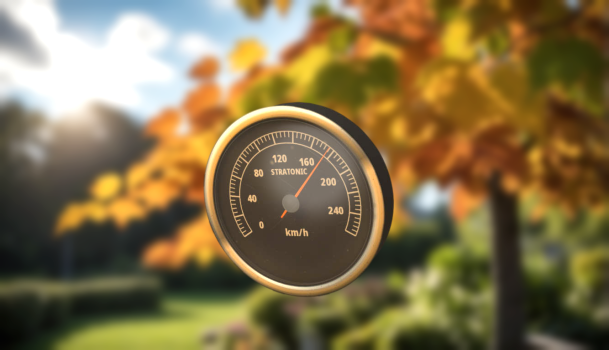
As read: 176km/h
